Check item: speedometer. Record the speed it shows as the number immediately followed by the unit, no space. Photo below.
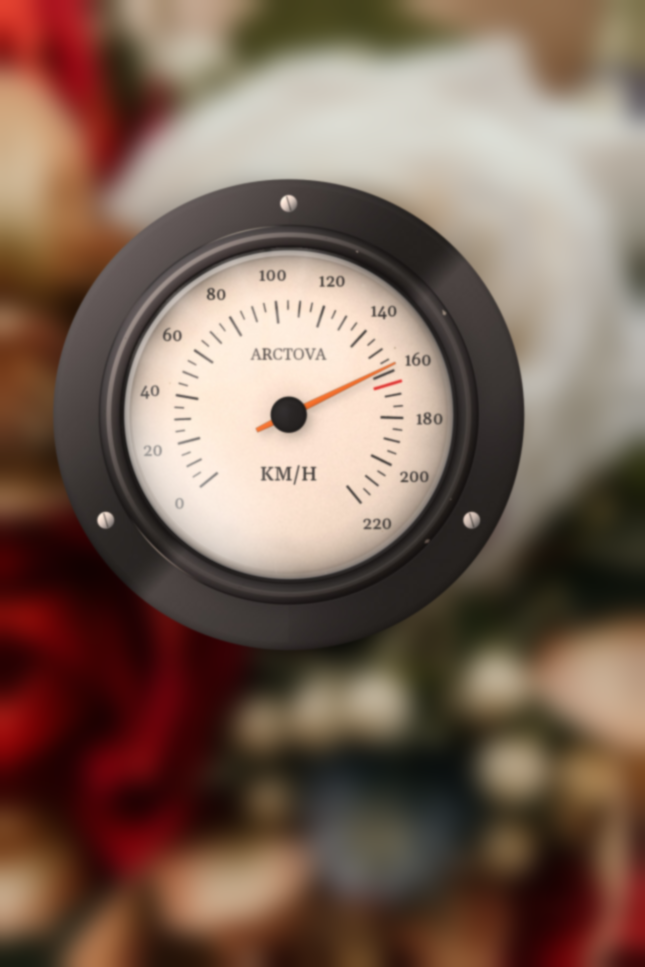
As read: 157.5km/h
